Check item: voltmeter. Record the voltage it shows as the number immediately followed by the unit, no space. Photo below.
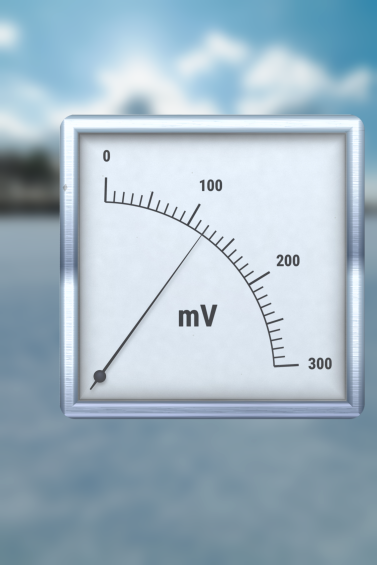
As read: 120mV
